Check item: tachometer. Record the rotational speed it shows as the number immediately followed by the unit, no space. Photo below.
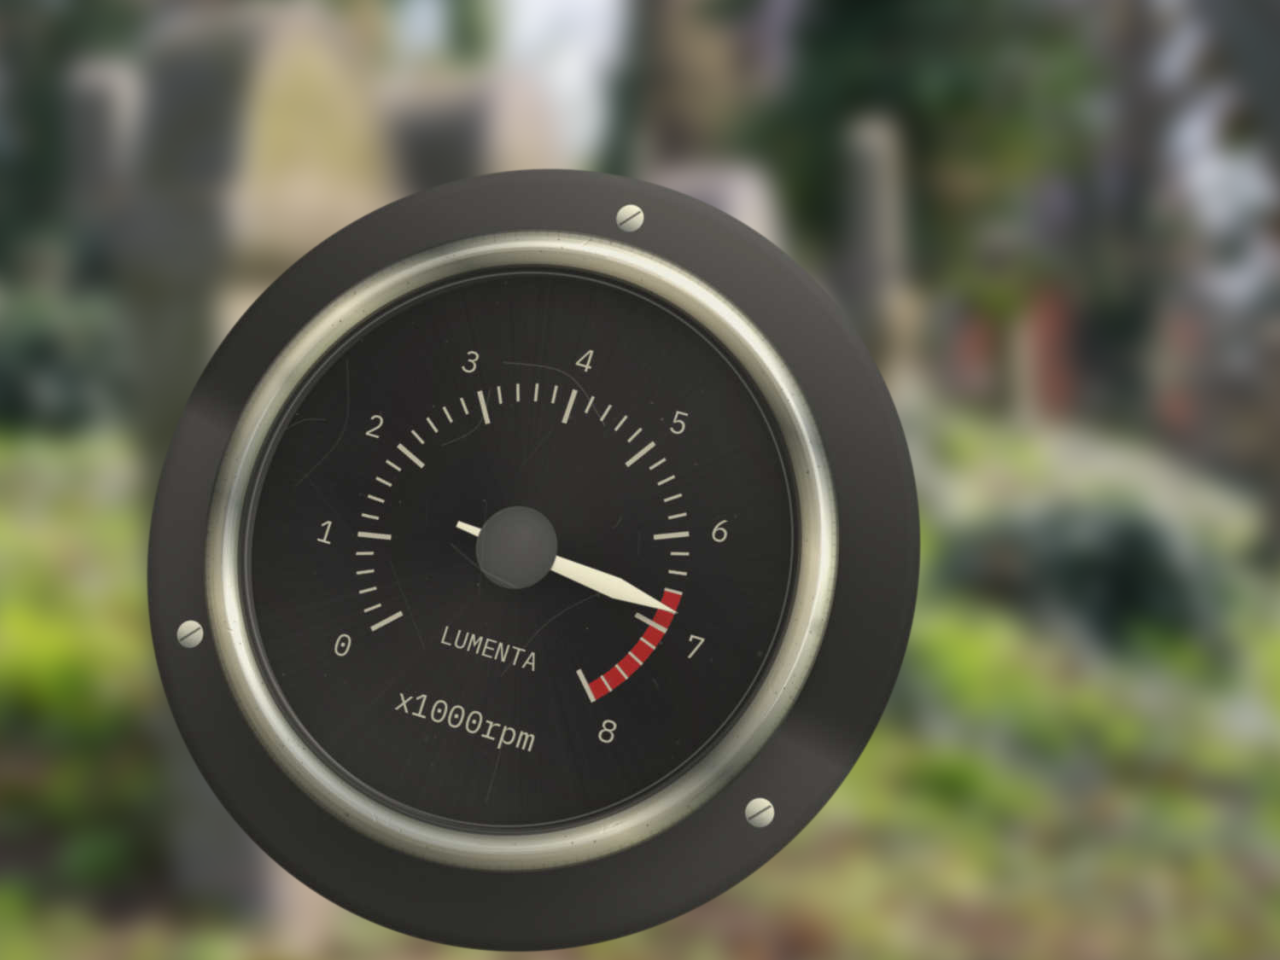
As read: 6800rpm
